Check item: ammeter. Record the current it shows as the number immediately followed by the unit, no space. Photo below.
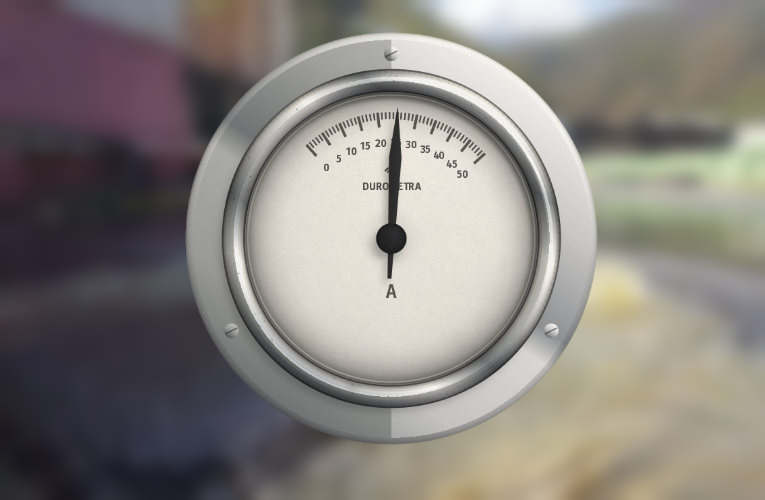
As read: 25A
